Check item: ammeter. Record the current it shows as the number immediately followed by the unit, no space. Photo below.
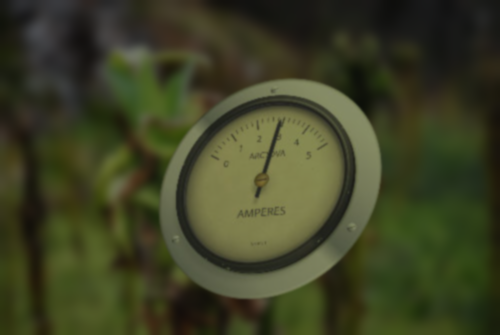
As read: 3A
